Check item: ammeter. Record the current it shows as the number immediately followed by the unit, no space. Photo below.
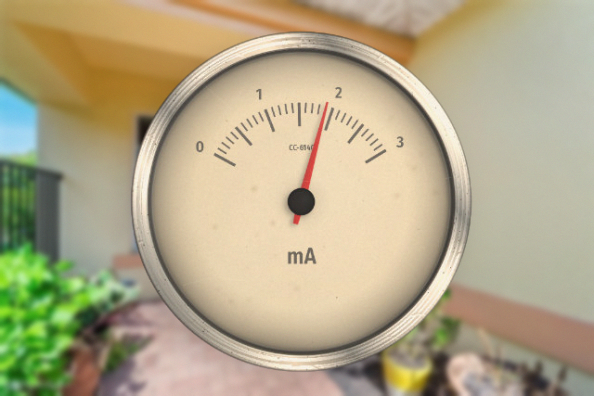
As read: 1.9mA
